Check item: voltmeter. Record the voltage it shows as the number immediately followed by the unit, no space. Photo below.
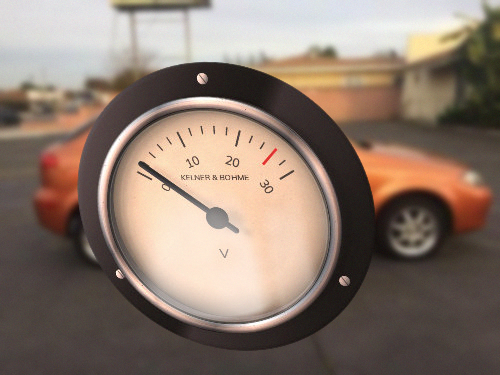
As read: 2V
